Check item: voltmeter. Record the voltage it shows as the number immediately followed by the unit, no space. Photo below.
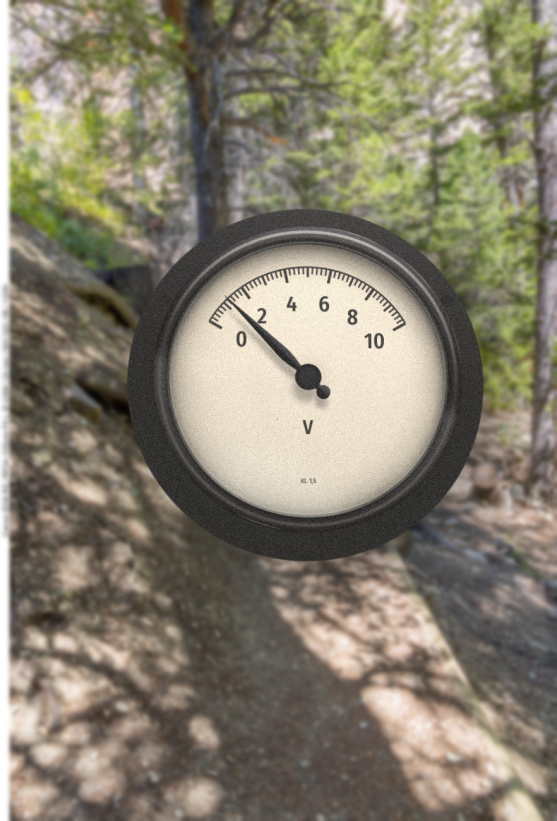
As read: 1.2V
